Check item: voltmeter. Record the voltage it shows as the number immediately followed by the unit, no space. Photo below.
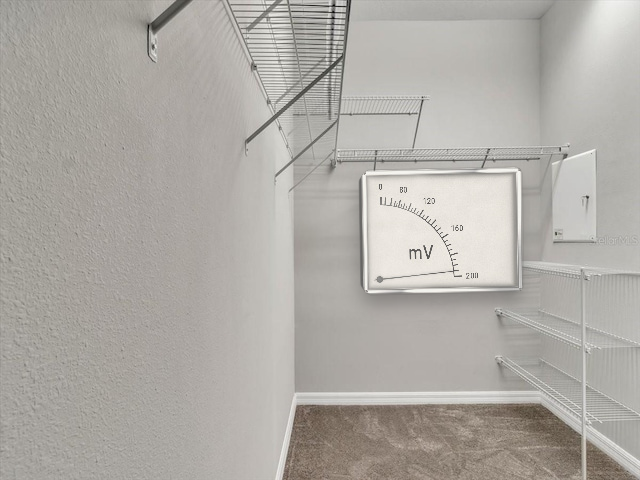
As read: 195mV
